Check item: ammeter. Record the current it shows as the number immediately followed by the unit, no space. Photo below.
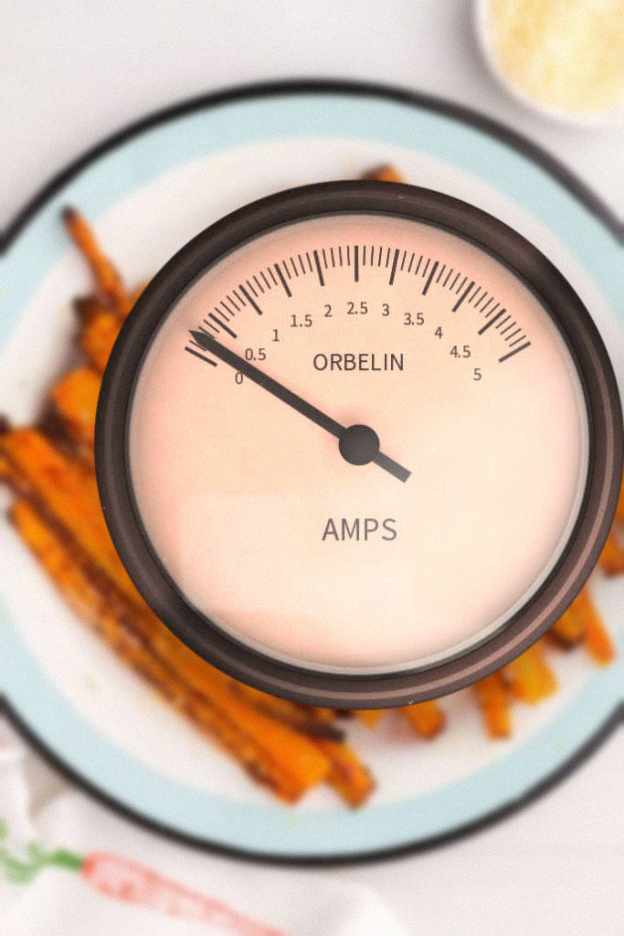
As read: 0.2A
